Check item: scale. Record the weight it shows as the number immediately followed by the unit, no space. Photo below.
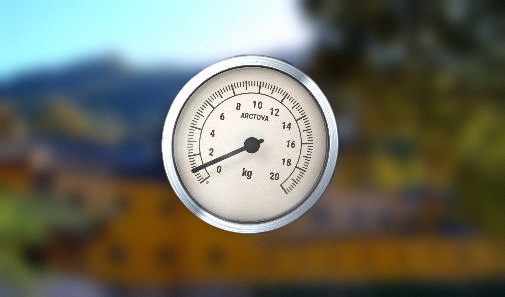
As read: 1kg
